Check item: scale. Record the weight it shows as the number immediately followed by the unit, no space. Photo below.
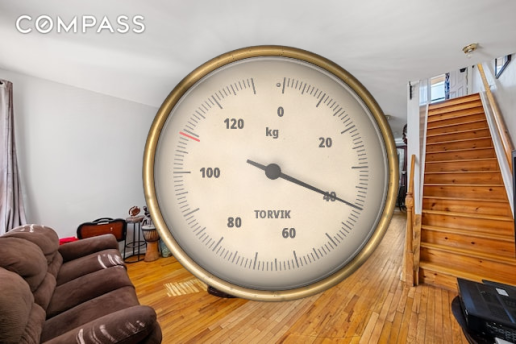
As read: 40kg
